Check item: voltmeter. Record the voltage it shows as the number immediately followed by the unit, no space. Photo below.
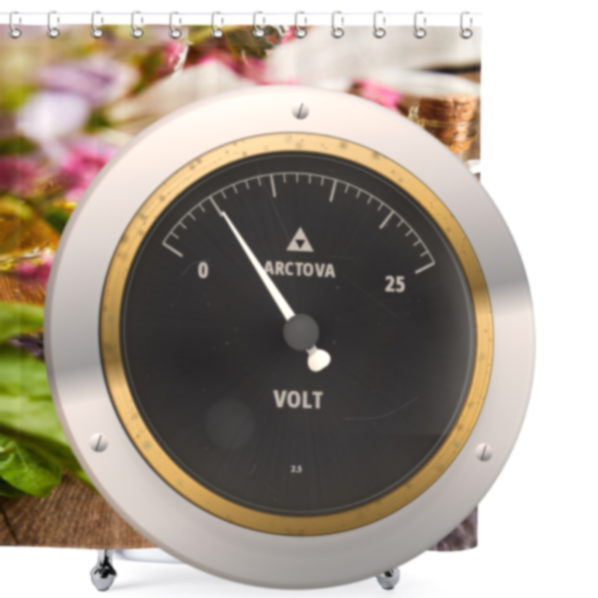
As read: 5V
